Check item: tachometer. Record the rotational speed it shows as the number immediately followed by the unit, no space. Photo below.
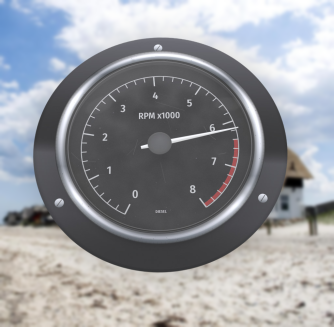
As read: 6200rpm
